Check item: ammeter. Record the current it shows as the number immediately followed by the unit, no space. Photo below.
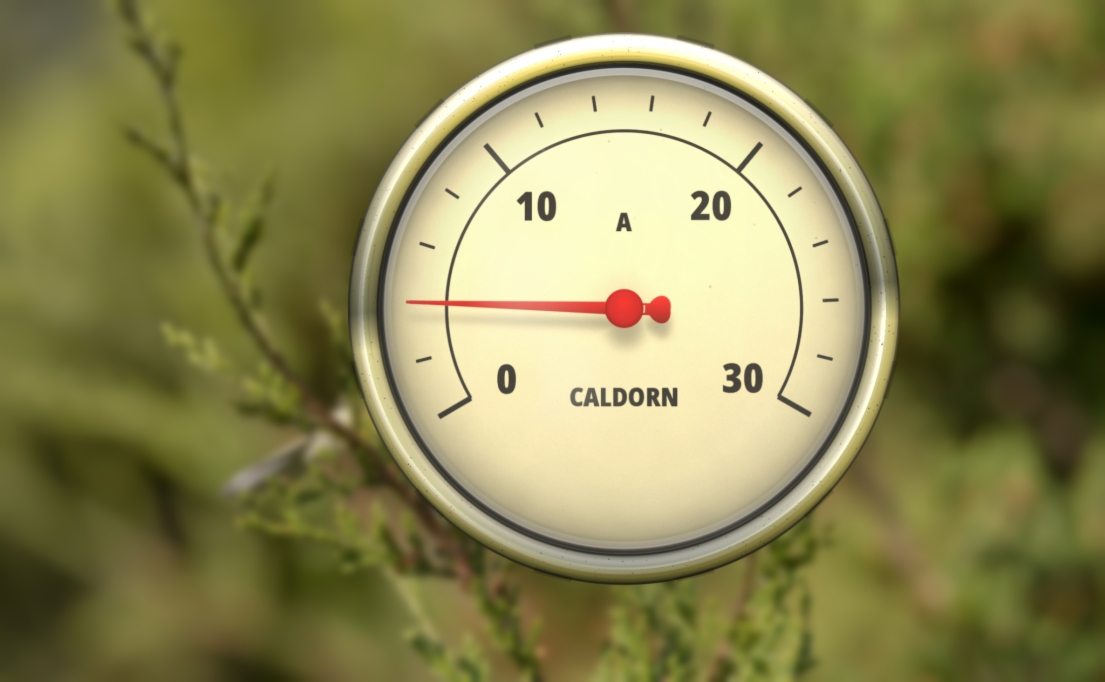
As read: 4A
